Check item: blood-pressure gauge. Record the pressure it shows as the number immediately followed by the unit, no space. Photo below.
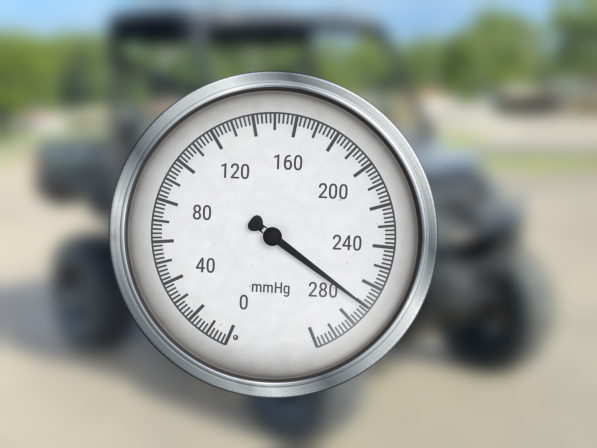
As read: 270mmHg
